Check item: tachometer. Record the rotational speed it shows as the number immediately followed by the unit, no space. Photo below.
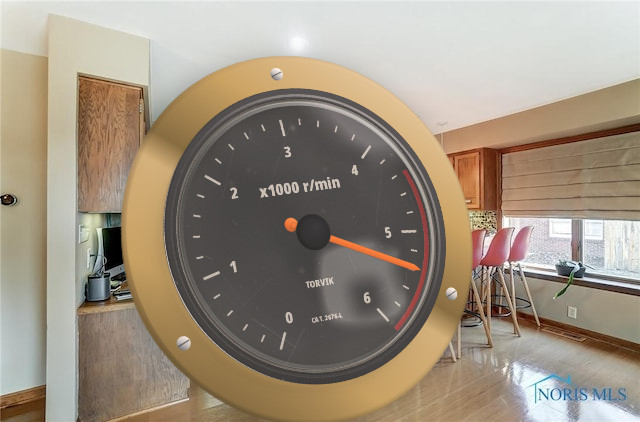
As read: 5400rpm
